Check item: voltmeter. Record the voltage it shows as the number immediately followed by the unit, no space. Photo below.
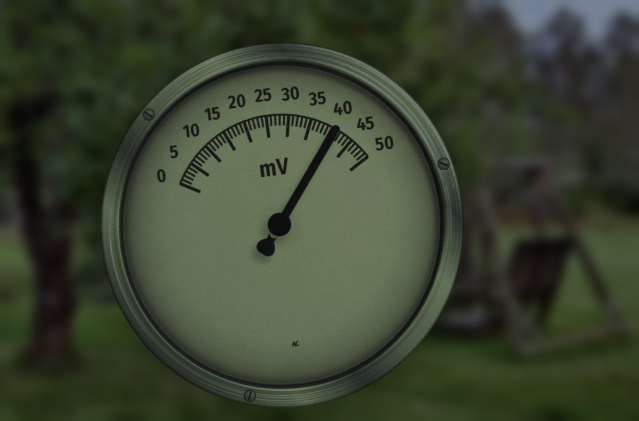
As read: 41mV
